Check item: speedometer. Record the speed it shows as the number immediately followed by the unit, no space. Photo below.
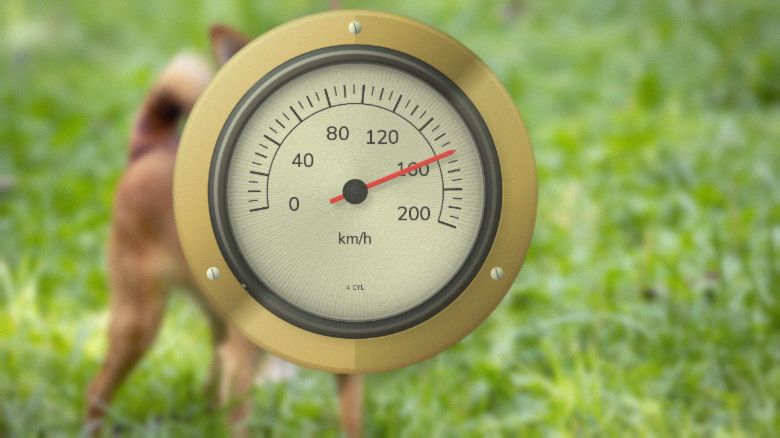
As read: 160km/h
